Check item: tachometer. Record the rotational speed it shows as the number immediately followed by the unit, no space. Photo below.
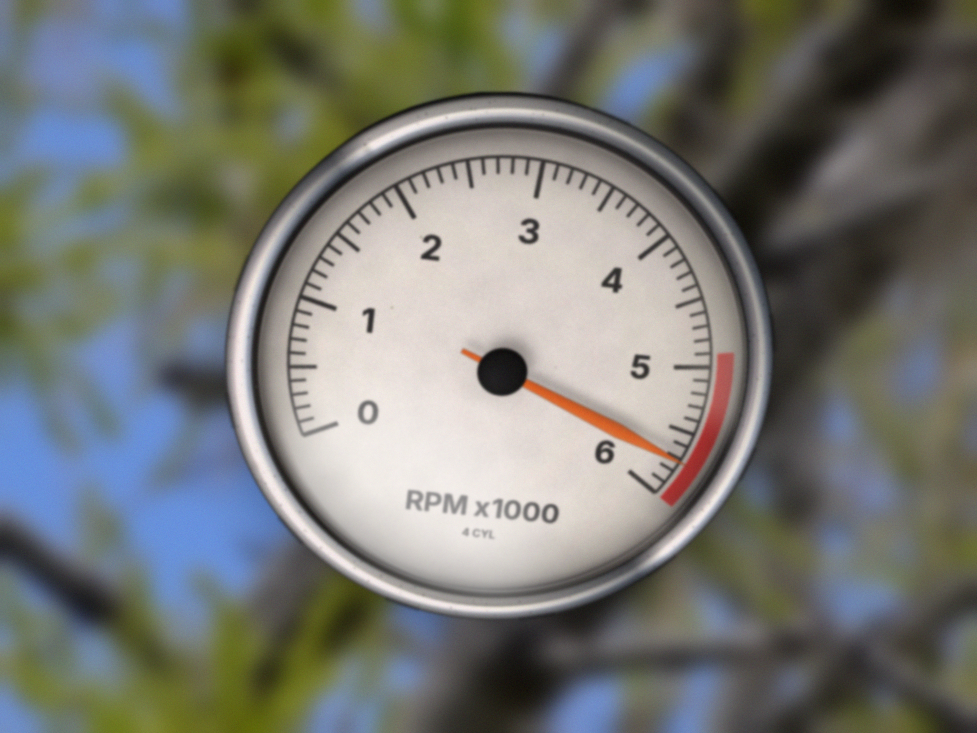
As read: 5700rpm
